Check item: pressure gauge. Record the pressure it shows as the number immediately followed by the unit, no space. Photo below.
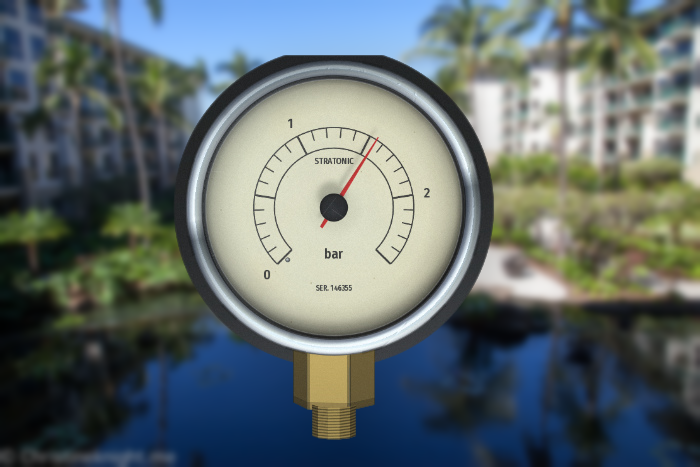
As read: 1.55bar
